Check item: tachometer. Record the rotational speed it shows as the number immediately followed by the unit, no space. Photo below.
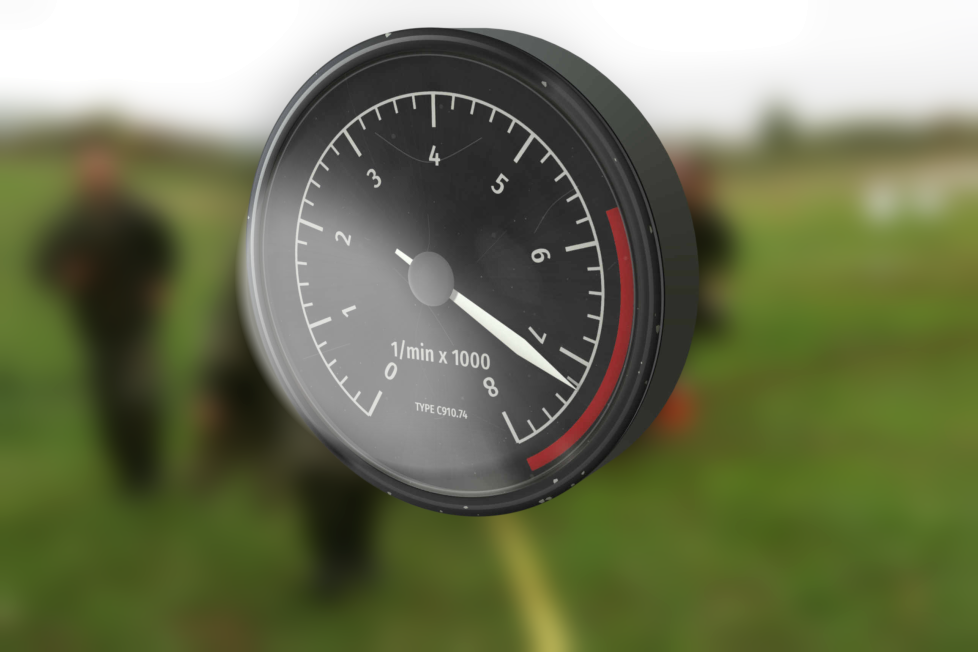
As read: 7200rpm
